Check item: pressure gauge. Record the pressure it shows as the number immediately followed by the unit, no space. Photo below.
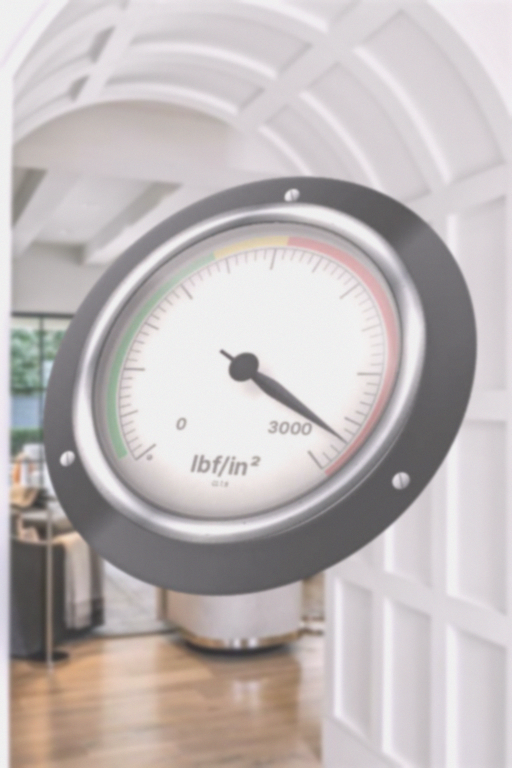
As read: 2850psi
